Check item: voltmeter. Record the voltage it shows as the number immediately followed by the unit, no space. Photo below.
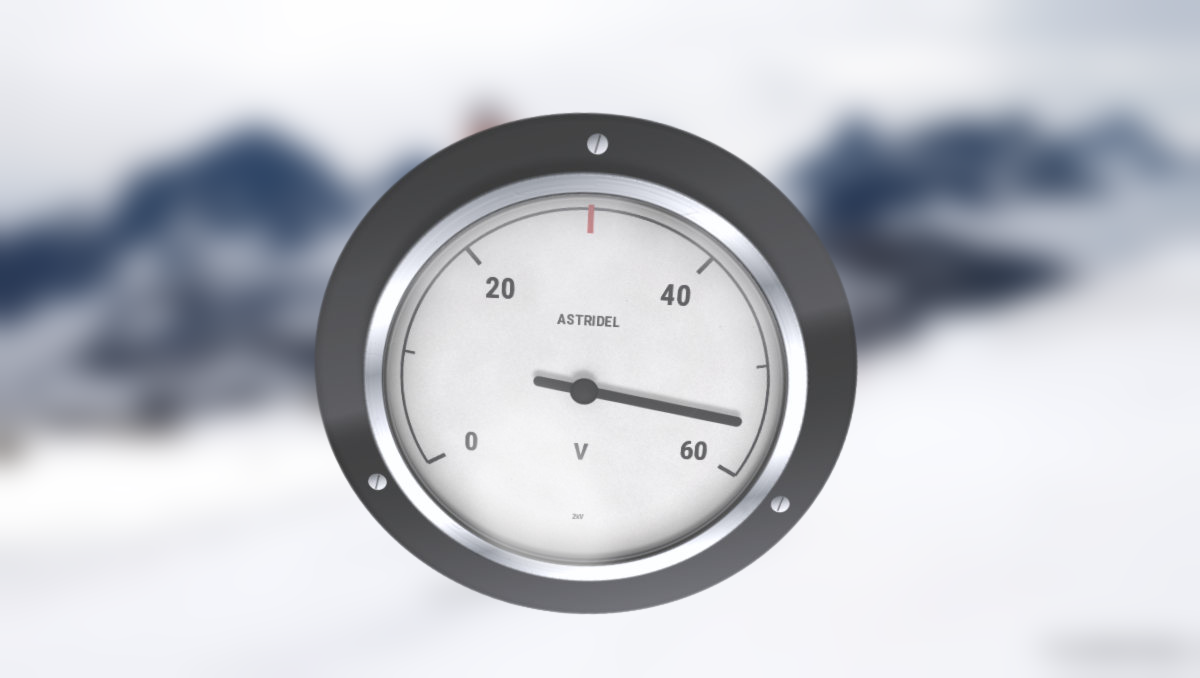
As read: 55V
